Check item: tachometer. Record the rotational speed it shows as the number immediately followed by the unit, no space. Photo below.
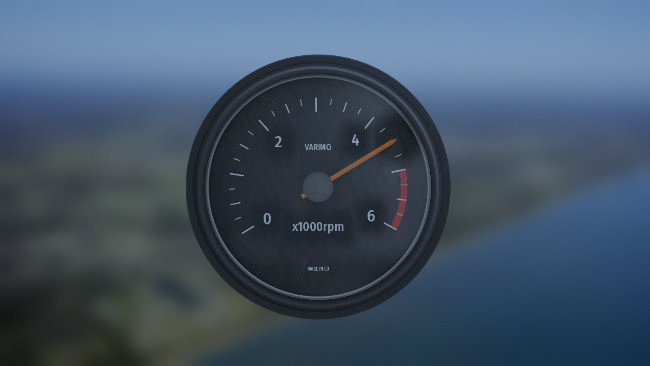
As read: 4500rpm
